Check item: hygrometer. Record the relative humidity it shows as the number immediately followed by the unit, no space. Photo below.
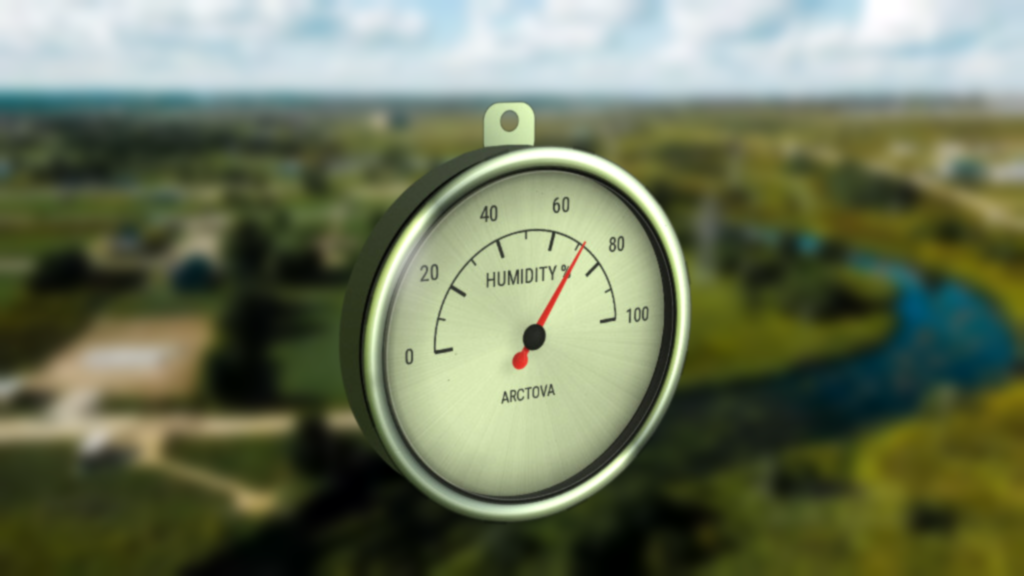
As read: 70%
